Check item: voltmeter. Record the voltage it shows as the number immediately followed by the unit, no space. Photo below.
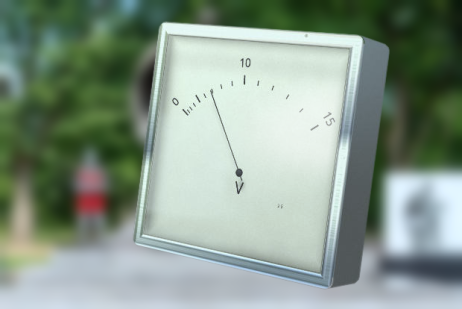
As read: 7V
